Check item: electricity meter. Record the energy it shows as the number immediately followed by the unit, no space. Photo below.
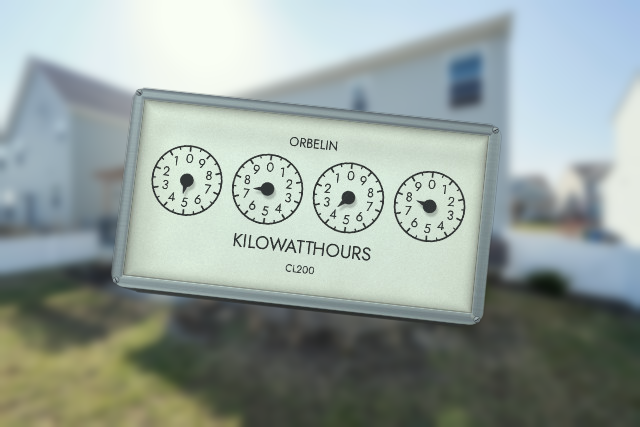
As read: 4738kWh
